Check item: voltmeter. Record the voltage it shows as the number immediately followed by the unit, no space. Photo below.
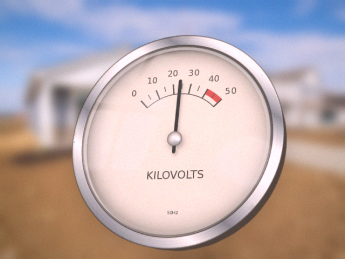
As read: 25kV
